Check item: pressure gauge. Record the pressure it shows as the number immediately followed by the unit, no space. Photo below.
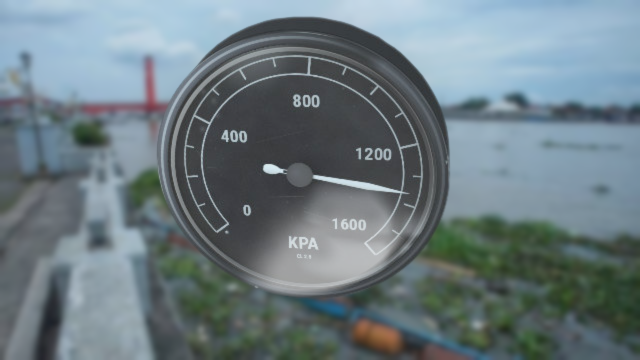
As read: 1350kPa
